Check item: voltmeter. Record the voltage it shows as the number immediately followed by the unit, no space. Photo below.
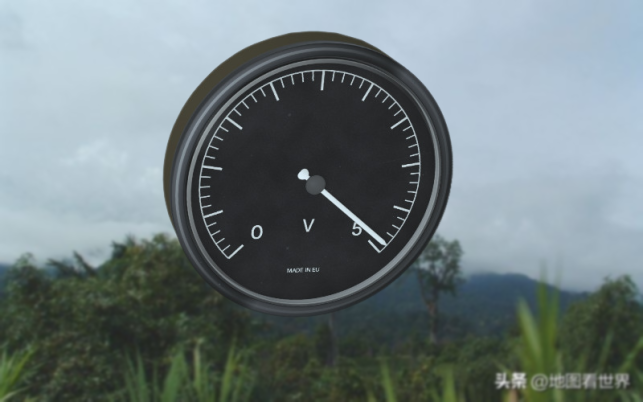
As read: 4.9V
